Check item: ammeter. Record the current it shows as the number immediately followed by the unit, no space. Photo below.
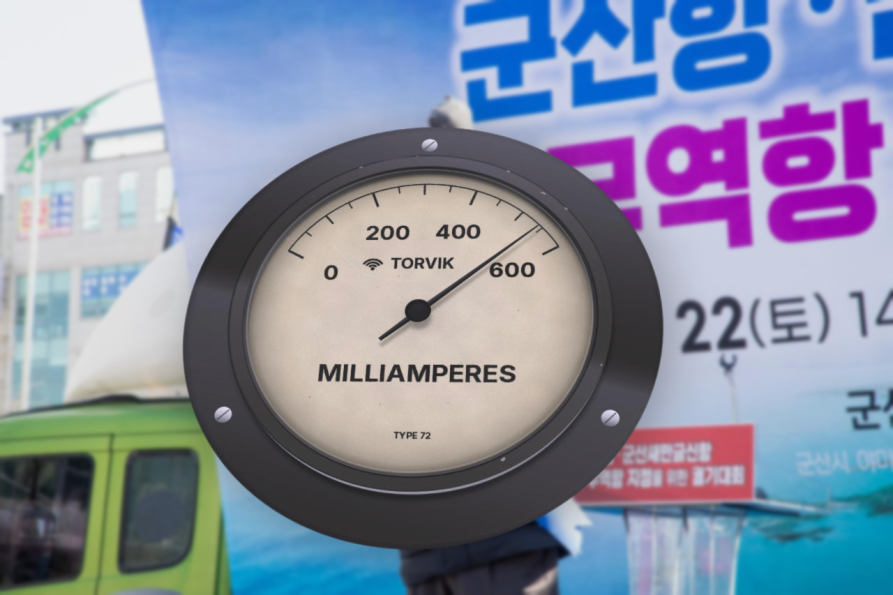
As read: 550mA
